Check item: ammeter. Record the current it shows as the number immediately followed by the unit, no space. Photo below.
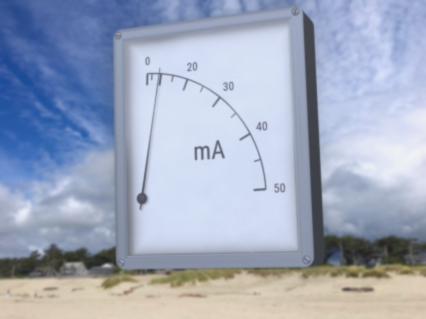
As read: 10mA
